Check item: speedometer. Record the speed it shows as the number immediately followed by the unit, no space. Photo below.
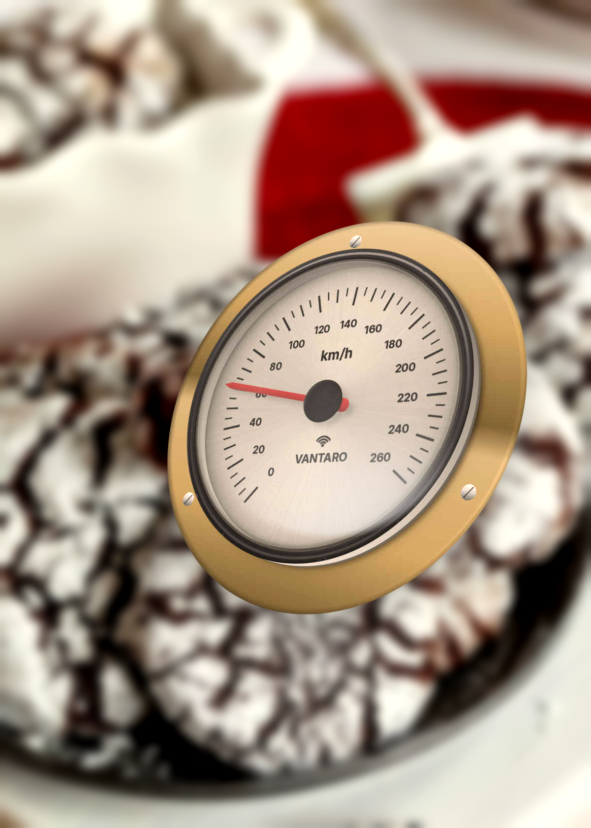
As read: 60km/h
